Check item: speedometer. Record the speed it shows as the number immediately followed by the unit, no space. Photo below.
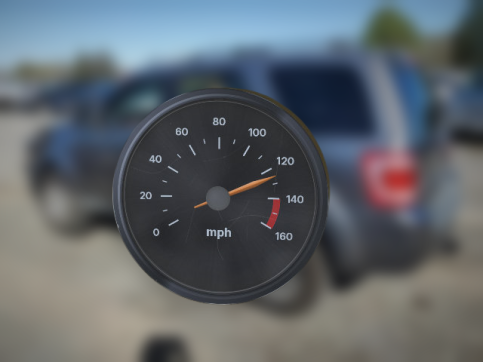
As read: 125mph
